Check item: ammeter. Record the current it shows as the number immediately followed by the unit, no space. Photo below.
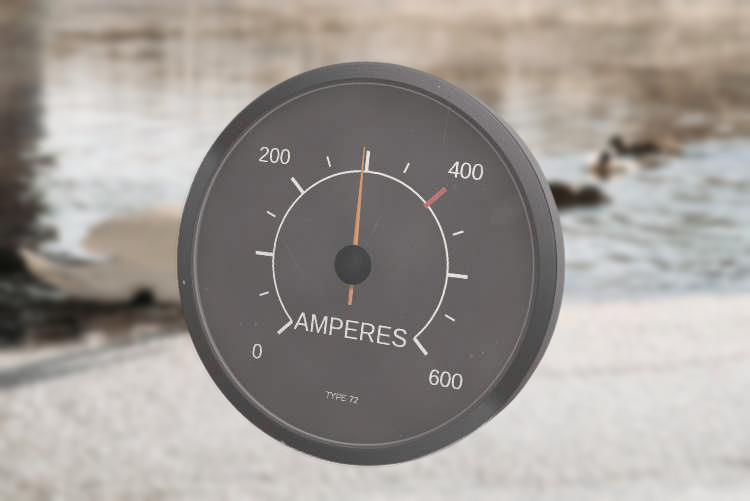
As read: 300A
